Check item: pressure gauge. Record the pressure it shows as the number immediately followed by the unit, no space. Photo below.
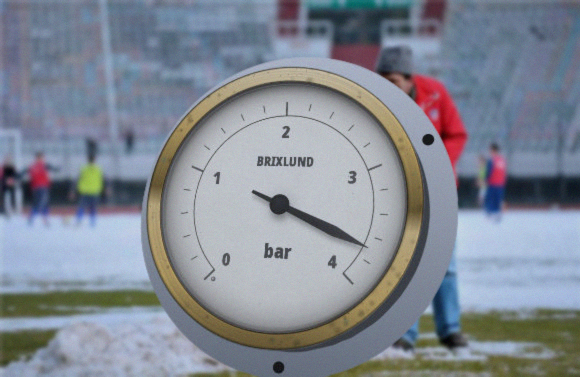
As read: 3.7bar
